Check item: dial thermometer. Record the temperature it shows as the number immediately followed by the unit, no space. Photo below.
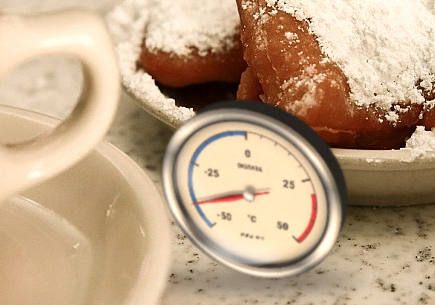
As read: -40°C
